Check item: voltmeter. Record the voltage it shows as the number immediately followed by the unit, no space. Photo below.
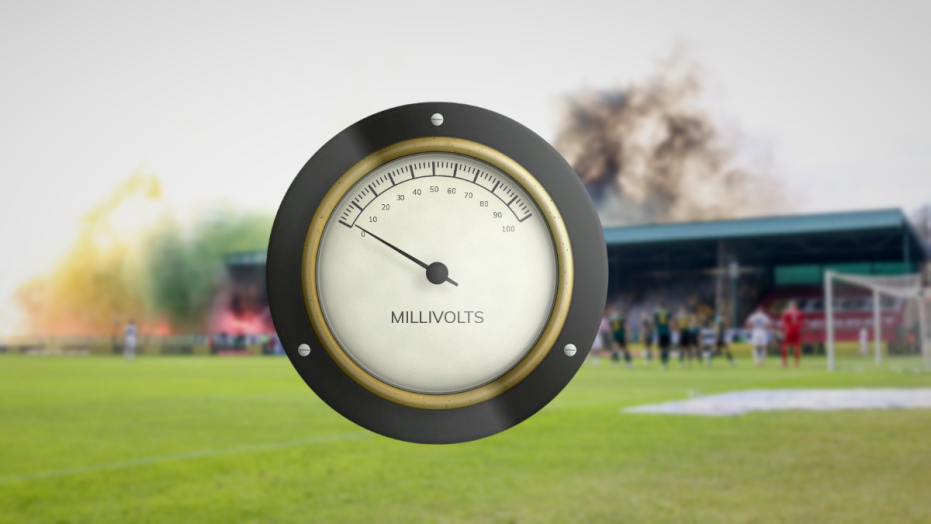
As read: 2mV
